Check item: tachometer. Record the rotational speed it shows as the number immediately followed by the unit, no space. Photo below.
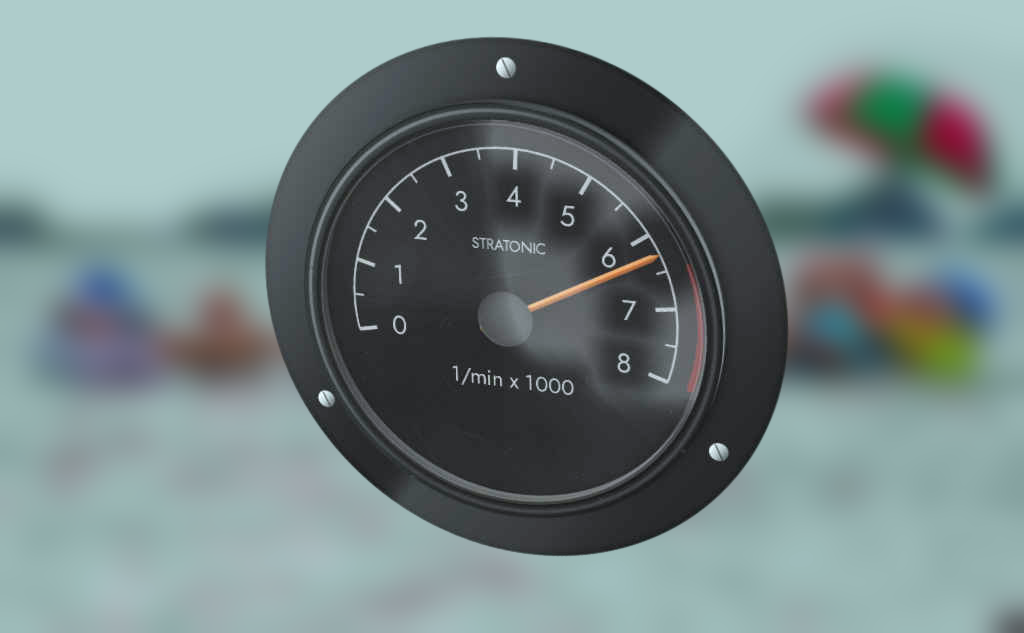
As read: 6250rpm
